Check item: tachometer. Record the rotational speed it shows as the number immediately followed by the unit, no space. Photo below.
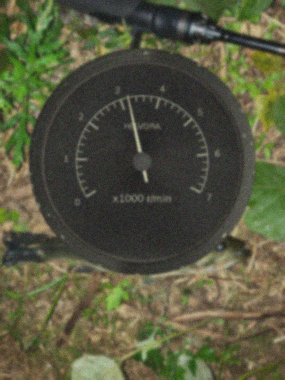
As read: 3200rpm
